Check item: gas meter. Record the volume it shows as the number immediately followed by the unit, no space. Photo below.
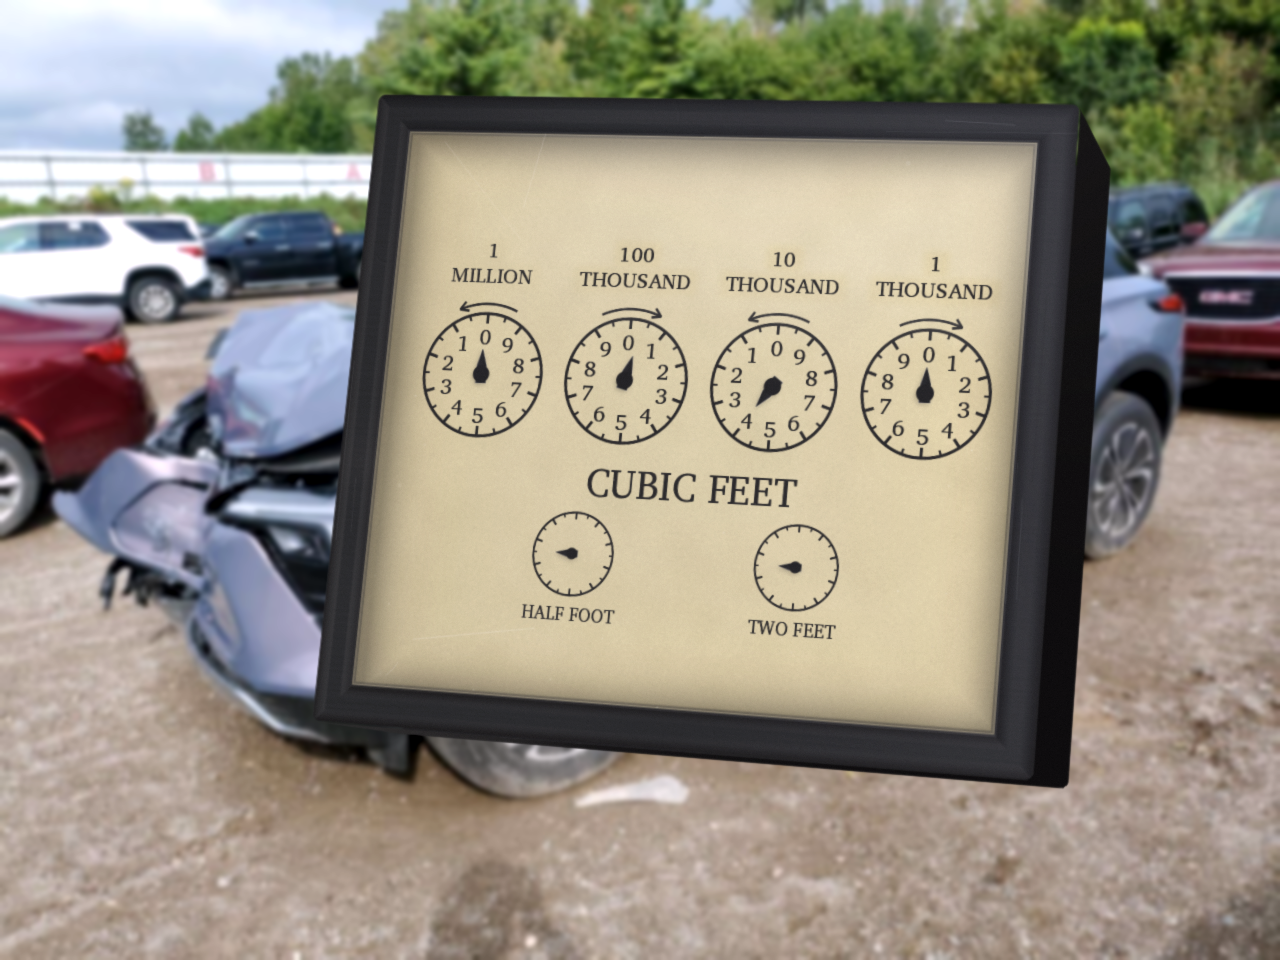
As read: 4000ft³
